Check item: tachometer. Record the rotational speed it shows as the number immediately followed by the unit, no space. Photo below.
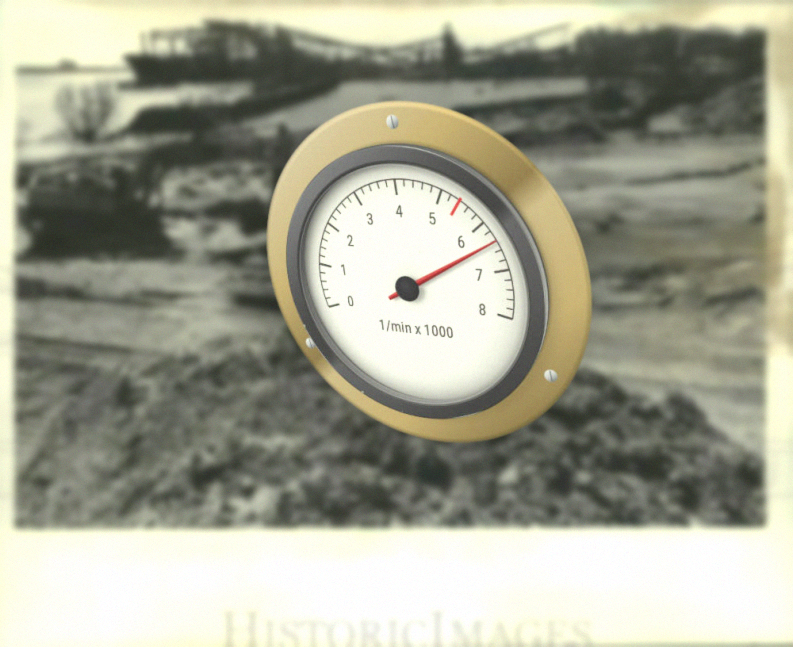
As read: 6400rpm
